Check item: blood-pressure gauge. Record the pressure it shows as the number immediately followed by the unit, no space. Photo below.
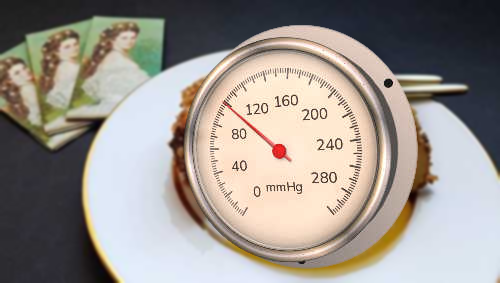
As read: 100mmHg
